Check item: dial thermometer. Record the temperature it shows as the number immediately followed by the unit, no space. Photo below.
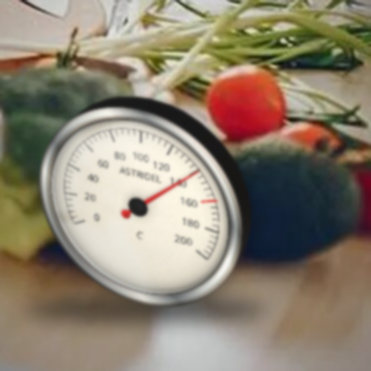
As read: 140°C
